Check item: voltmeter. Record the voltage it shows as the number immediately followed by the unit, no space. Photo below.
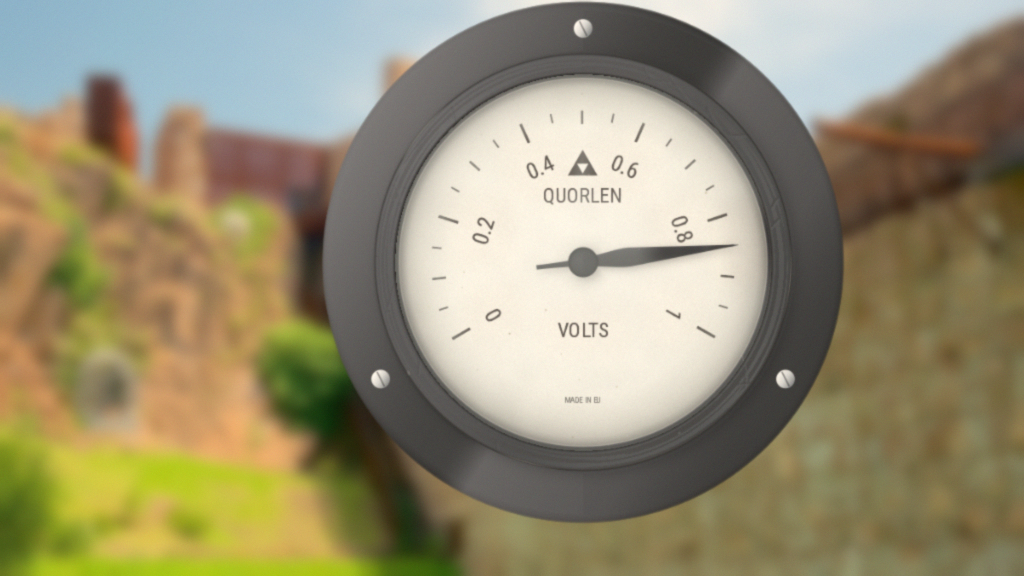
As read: 0.85V
